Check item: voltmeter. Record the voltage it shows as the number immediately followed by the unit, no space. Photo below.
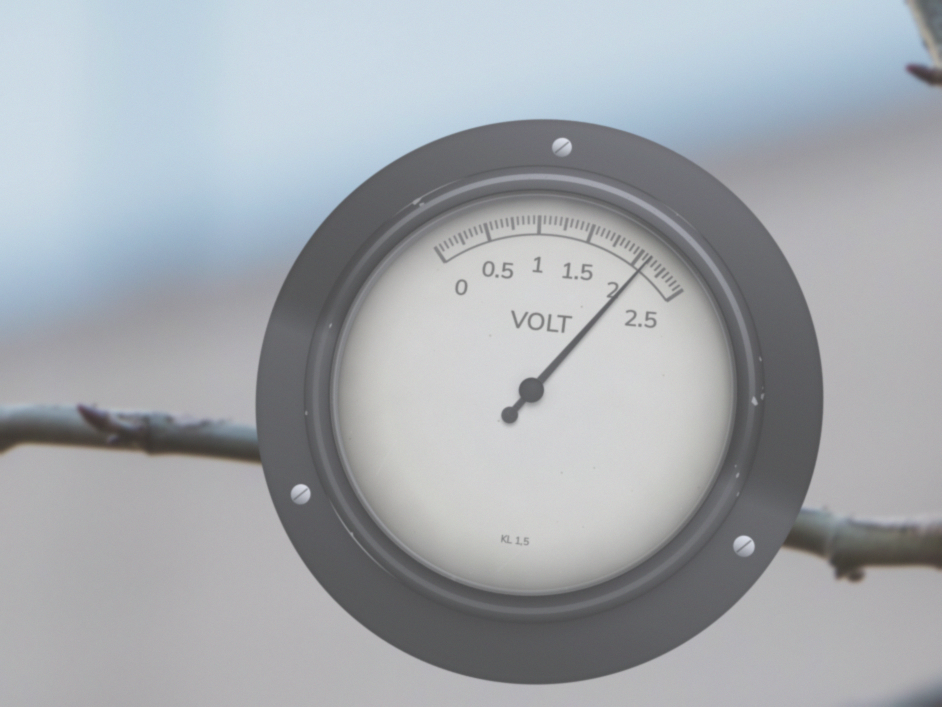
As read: 2.1V
